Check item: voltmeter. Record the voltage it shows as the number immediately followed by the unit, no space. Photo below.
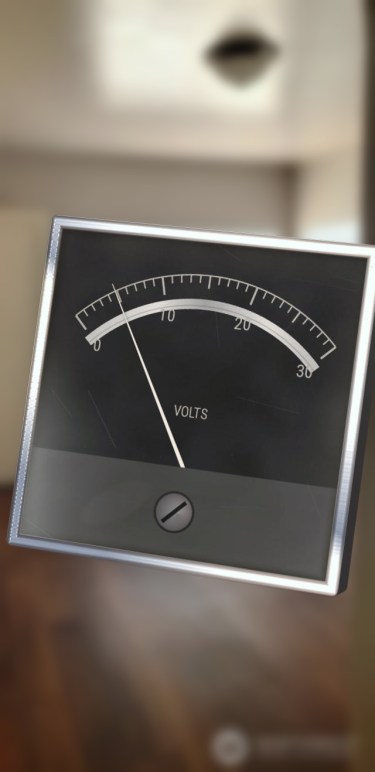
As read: 5V
